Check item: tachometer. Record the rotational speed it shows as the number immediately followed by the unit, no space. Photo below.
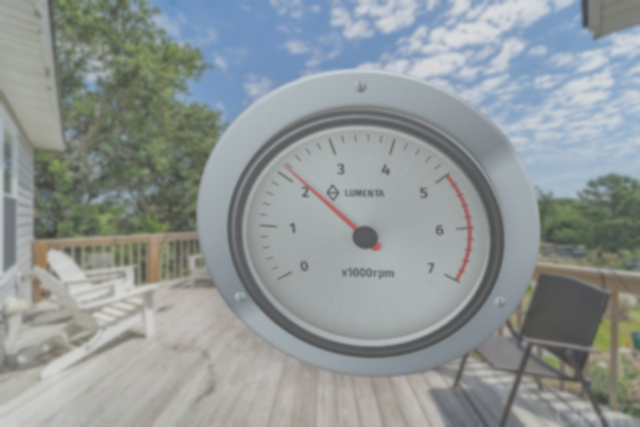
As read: 2200rpm
